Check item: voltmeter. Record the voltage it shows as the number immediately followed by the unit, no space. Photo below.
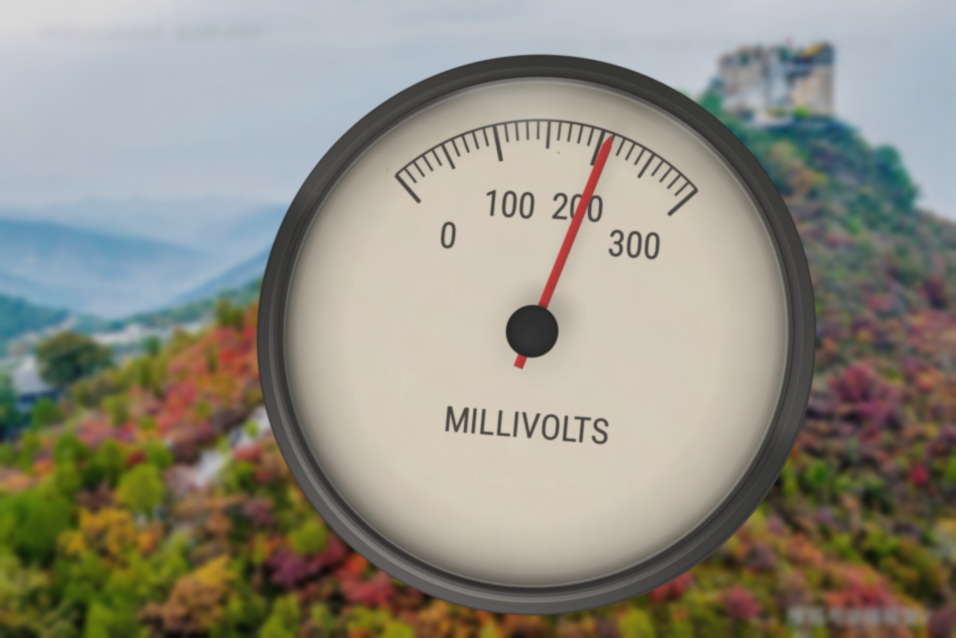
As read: 210mV
